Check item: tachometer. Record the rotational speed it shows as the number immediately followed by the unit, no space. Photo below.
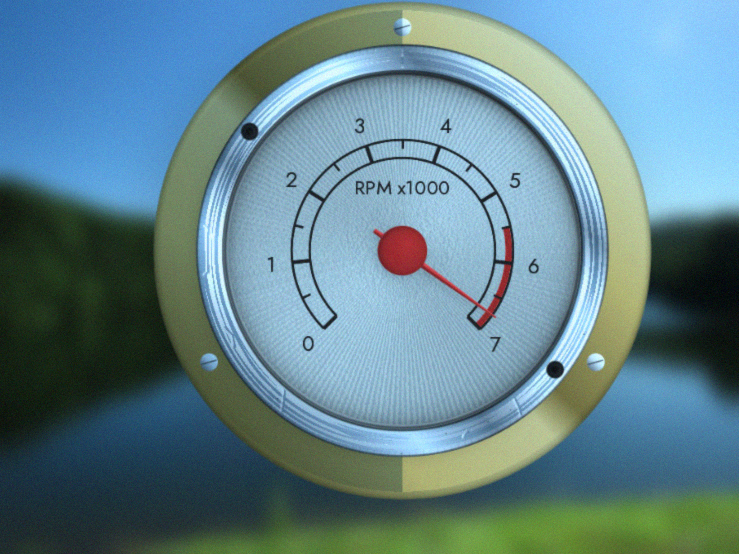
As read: 6750rpm
